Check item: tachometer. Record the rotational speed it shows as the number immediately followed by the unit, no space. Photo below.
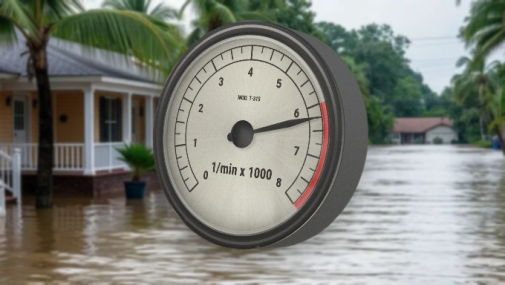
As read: 6250rpm
